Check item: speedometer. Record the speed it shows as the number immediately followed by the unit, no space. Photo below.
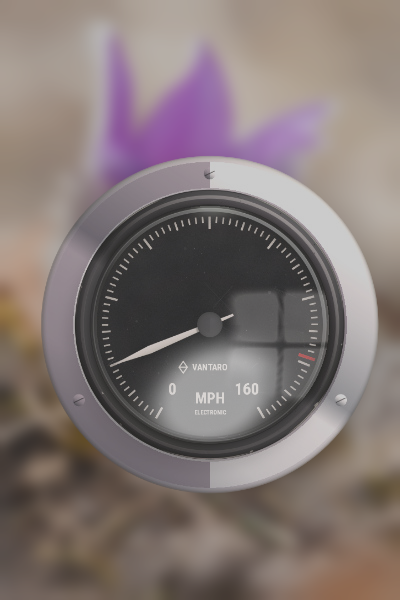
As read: 20mph
